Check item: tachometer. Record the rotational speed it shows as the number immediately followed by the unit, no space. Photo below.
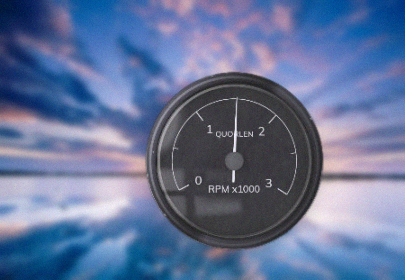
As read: 1500rpm
